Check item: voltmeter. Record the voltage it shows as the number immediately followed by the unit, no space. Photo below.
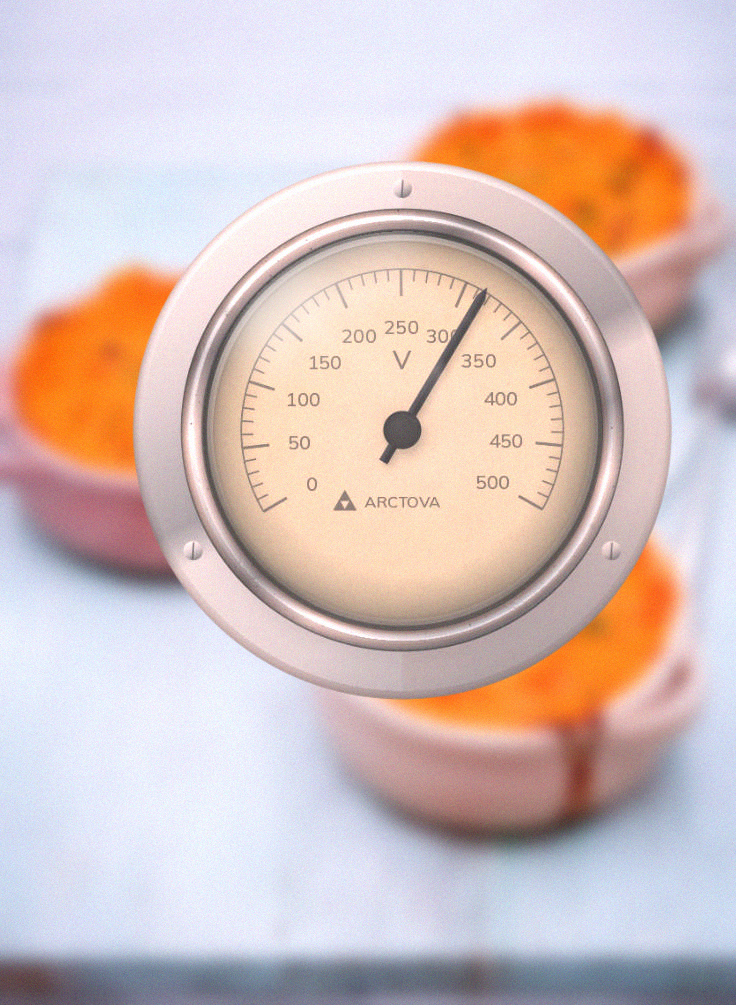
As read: 315V
